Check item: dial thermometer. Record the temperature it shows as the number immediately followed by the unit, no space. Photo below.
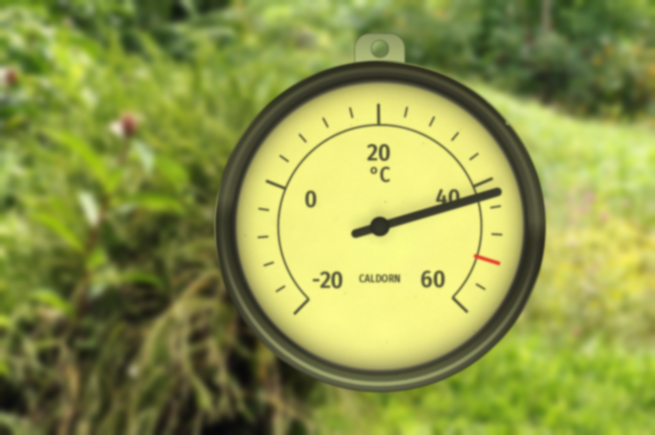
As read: 42°C
